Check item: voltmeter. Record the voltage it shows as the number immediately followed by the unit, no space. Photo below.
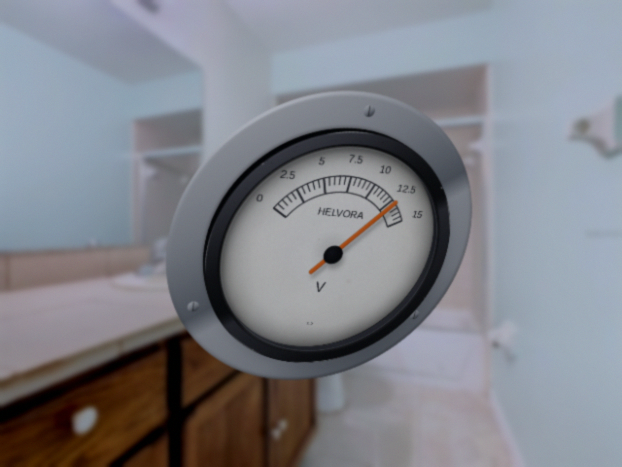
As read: 12.5V
